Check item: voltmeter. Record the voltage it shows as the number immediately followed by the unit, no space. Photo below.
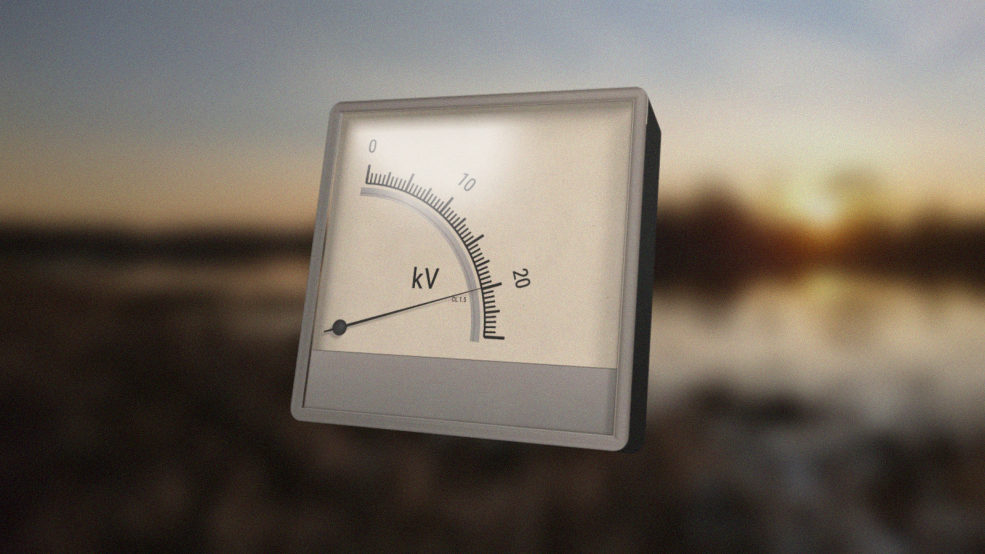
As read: 20kV
